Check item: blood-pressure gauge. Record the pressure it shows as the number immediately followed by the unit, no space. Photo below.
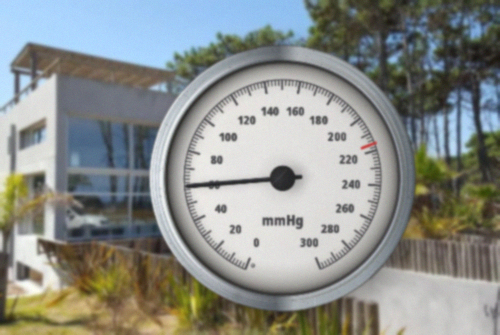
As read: 60mmHg
